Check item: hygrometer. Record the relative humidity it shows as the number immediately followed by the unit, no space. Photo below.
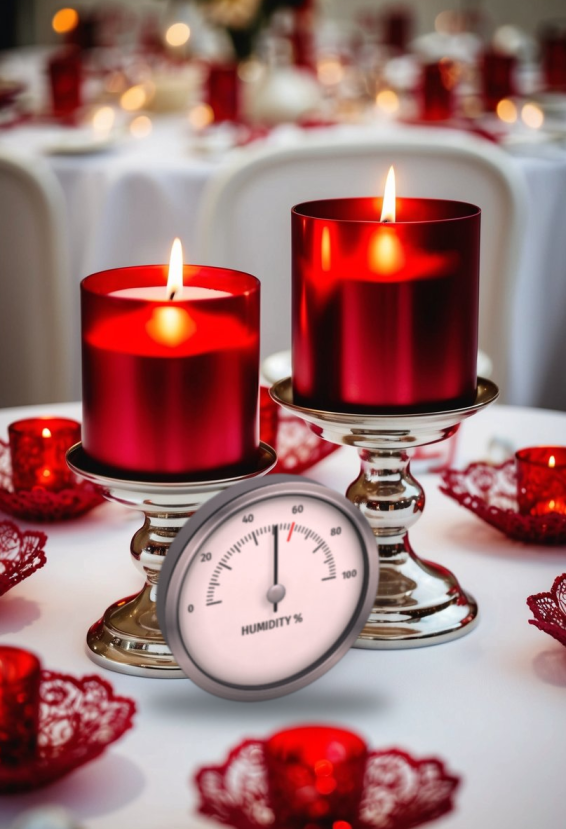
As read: 50%
